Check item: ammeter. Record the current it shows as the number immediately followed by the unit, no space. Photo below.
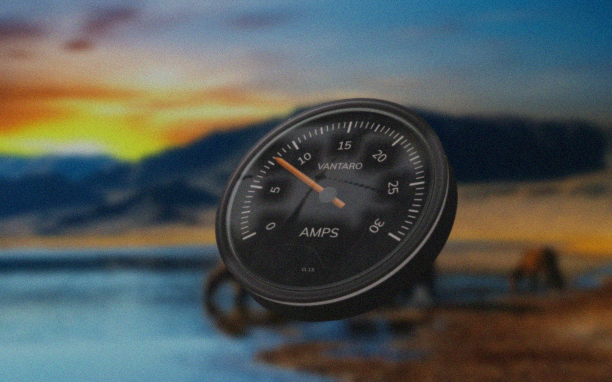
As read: 8A
